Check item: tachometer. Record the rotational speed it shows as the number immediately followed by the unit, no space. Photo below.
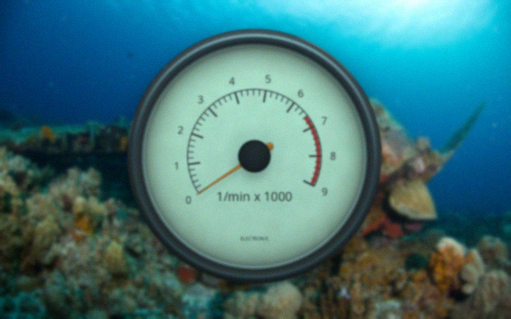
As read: 0rpm
